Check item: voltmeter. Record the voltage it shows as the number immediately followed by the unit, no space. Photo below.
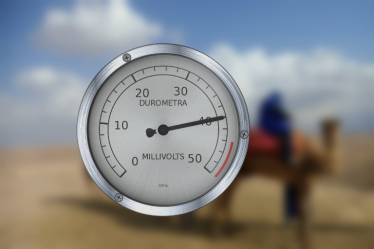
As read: 40mV
